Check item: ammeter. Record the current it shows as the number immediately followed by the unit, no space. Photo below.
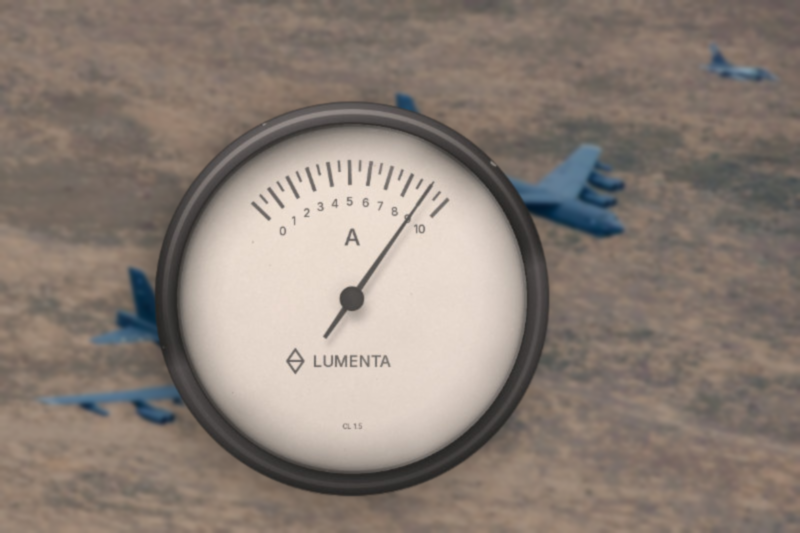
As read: 9A
